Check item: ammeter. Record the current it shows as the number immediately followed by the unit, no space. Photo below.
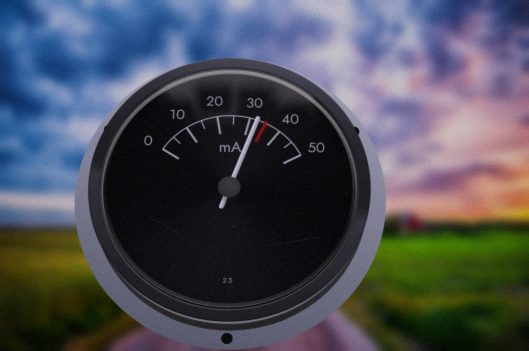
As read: 32.5mA
